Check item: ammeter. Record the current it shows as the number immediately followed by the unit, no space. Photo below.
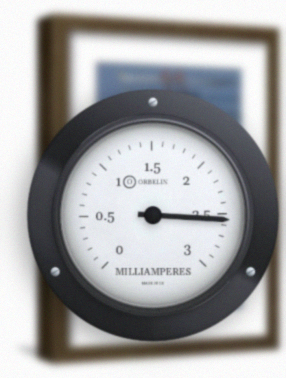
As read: 2.55mA
